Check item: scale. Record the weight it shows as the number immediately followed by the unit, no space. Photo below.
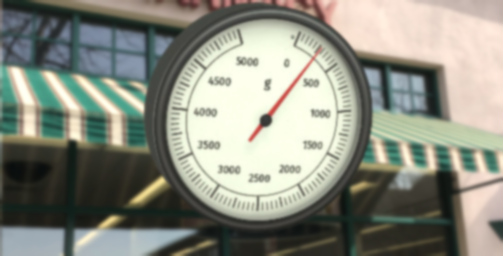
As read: 250g
